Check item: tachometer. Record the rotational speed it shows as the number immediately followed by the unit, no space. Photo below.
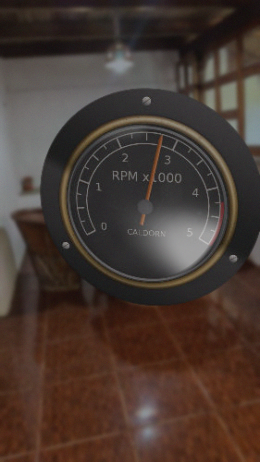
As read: 2750rpm
